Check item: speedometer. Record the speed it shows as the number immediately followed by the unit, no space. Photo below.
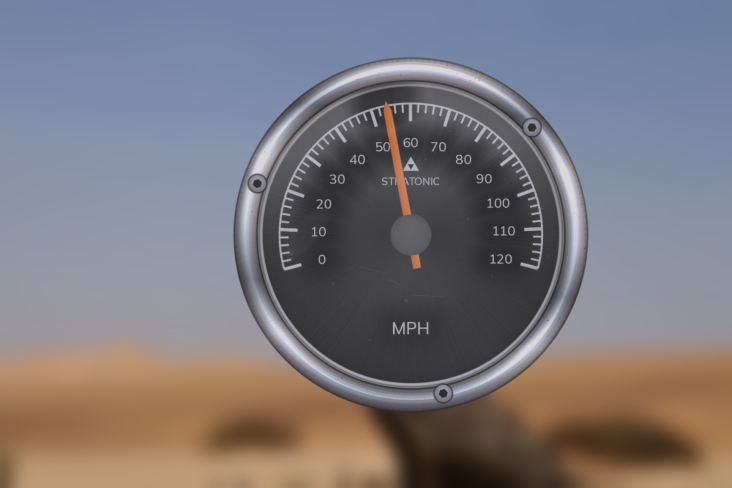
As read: 54mph
